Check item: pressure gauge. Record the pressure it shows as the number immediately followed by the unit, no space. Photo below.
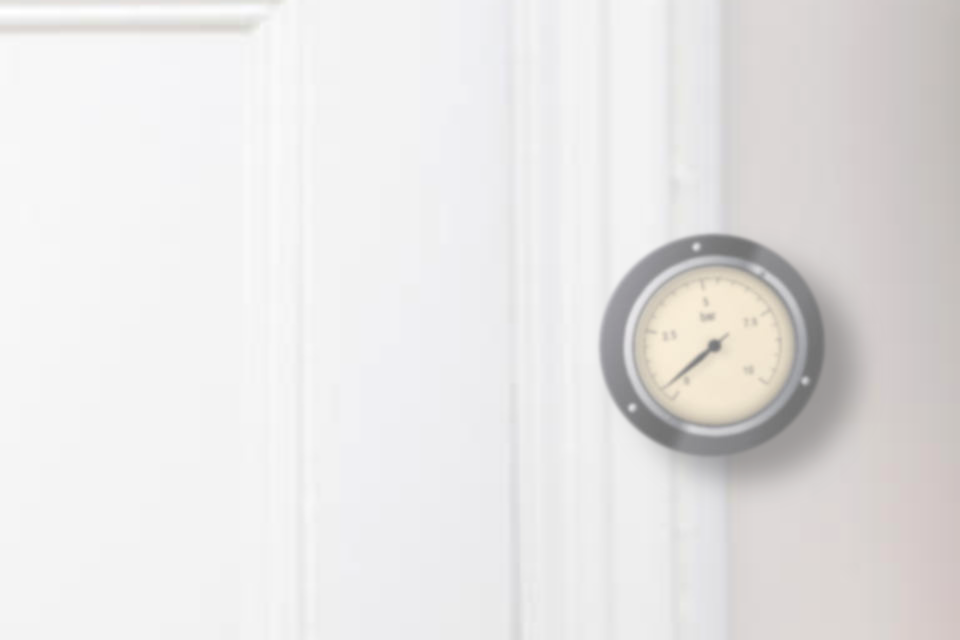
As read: 0.5bar
